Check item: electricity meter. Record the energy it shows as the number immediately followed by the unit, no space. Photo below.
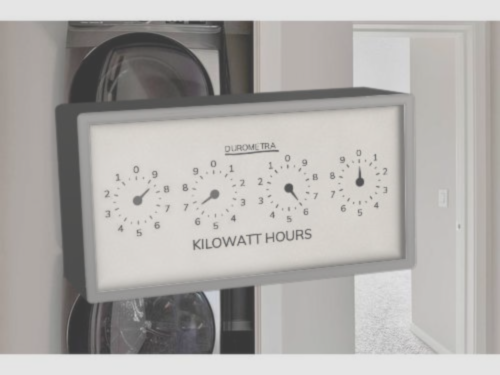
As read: 8660kWh
